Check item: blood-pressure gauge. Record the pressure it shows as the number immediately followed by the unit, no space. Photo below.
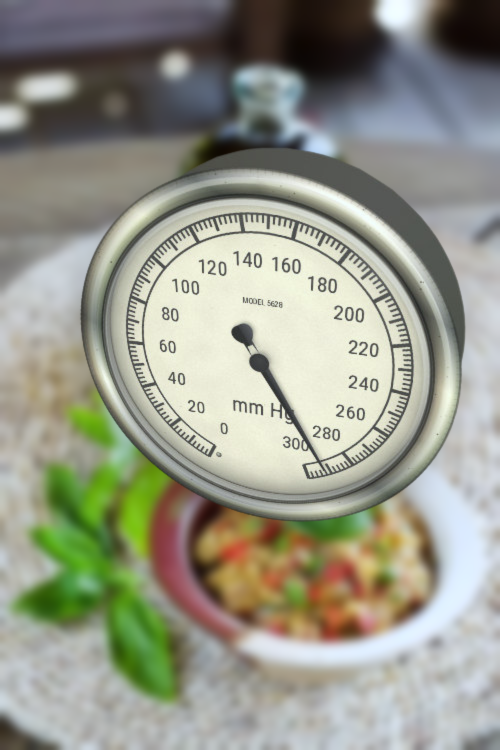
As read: 290mmHg
